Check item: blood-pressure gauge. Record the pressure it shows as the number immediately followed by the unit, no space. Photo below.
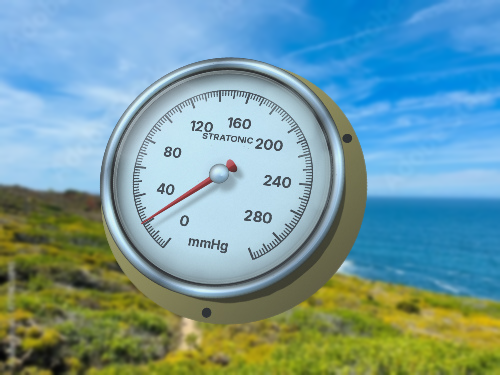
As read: 20mmHg
